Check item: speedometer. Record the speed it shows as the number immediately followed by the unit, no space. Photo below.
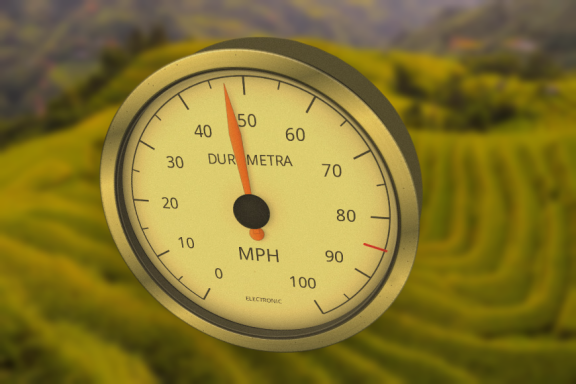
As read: 47.5mph
